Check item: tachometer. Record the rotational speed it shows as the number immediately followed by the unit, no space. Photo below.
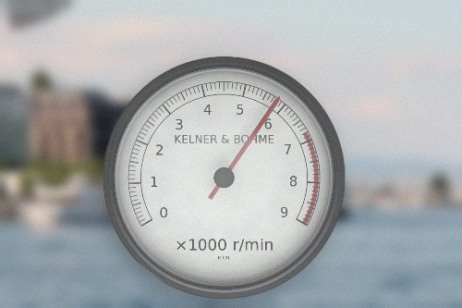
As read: 5800rpm
